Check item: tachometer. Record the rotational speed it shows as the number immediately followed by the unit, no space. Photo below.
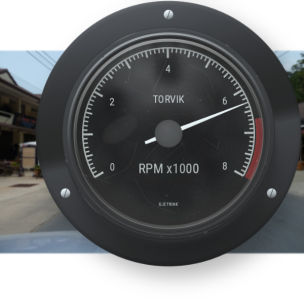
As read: 6300rpm
